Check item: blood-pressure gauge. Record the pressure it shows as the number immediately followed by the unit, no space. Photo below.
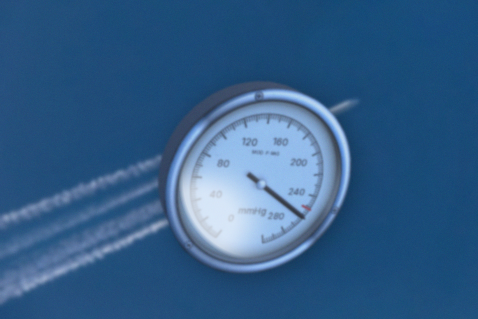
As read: 260mmHg
